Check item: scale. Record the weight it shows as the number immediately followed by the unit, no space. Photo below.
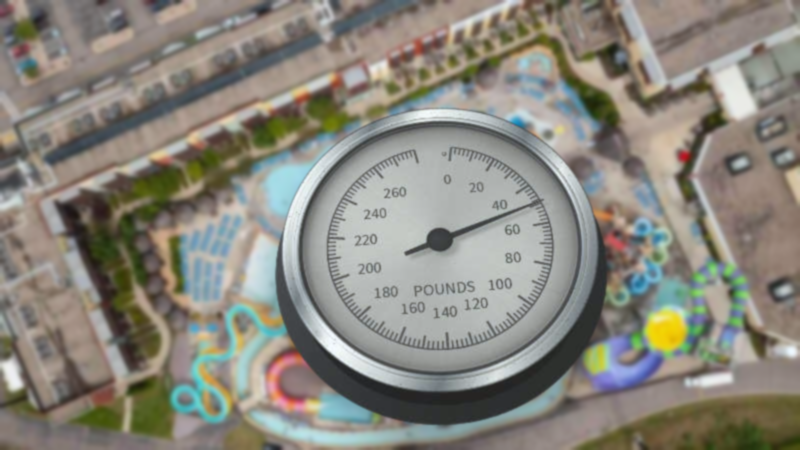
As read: 50lb
